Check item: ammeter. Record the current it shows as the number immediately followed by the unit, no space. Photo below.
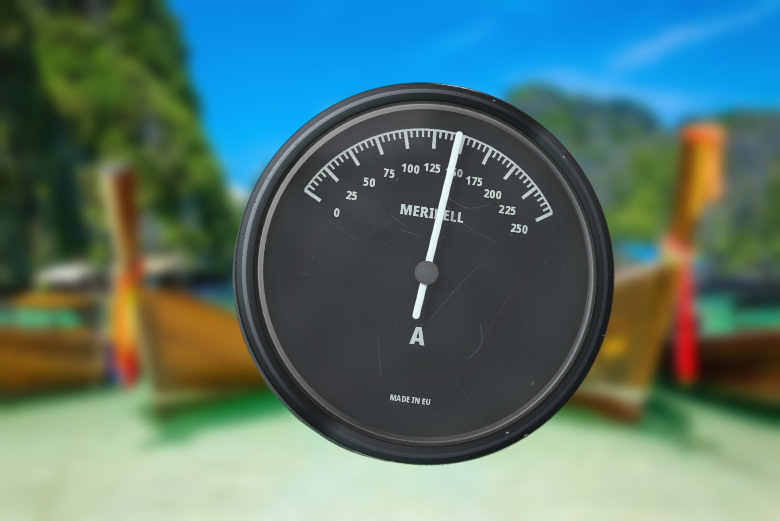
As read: 145A
